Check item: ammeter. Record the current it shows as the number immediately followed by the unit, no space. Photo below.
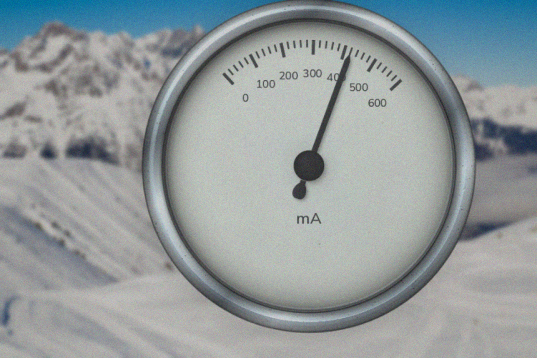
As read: 420mA
